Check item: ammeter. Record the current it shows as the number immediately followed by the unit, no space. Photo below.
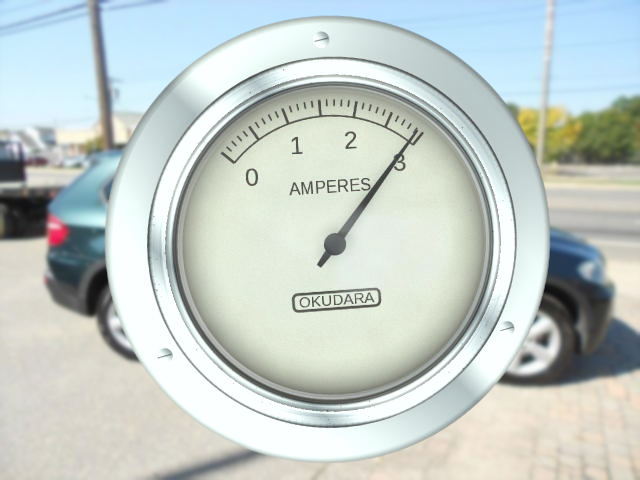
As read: 2.9A
